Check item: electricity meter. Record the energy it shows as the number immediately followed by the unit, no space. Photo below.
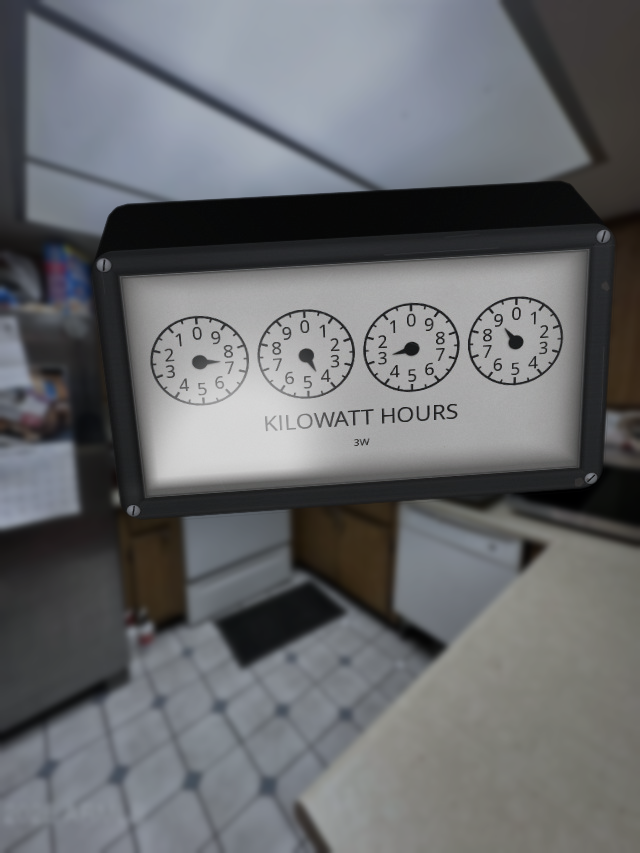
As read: 7429kWh
